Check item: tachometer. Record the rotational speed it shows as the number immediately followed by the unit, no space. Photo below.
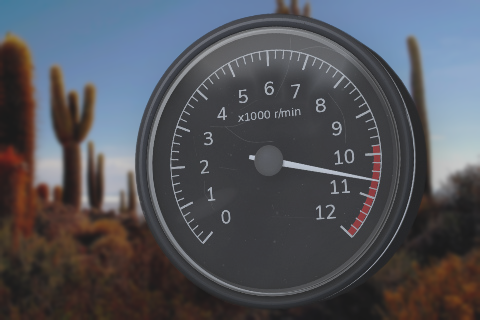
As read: 10600rpm
